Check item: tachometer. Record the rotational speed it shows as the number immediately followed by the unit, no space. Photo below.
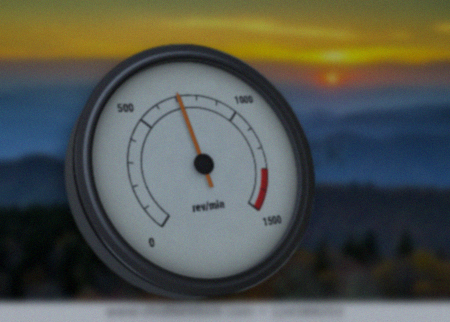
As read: 700rpm
